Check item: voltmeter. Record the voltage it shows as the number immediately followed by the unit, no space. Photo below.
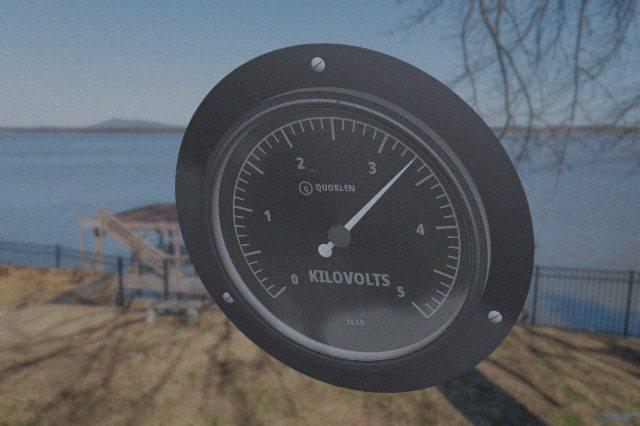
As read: 3.3kV
